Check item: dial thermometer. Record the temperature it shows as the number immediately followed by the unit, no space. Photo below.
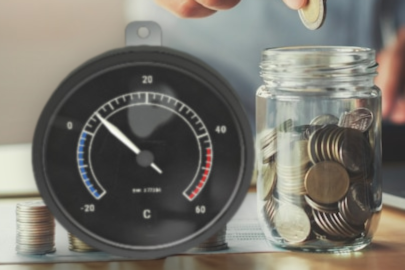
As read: 6°C
